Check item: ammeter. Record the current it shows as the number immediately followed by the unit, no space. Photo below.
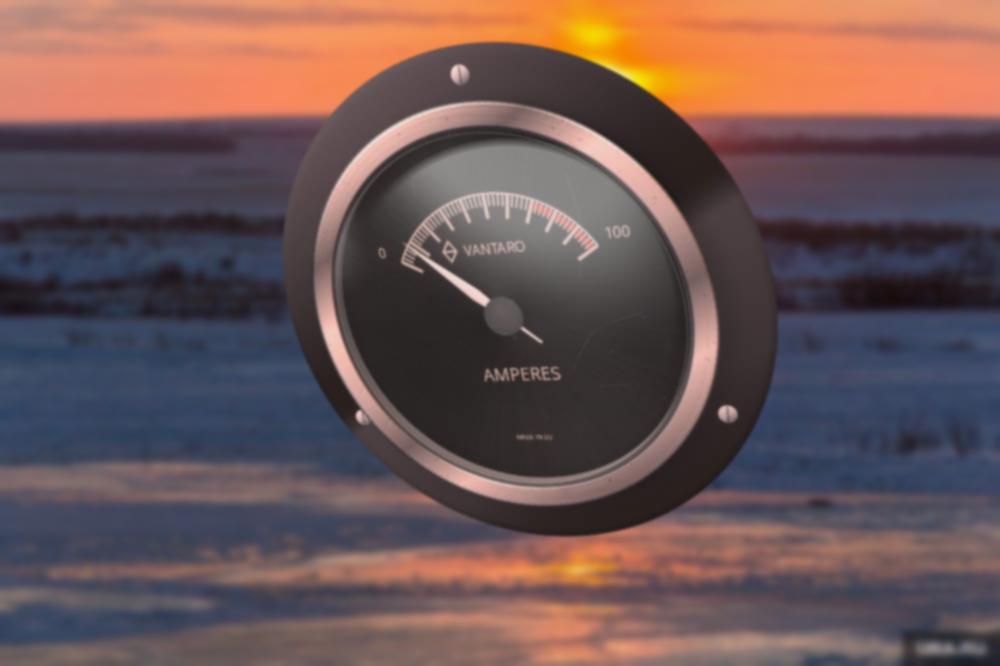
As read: 10A
